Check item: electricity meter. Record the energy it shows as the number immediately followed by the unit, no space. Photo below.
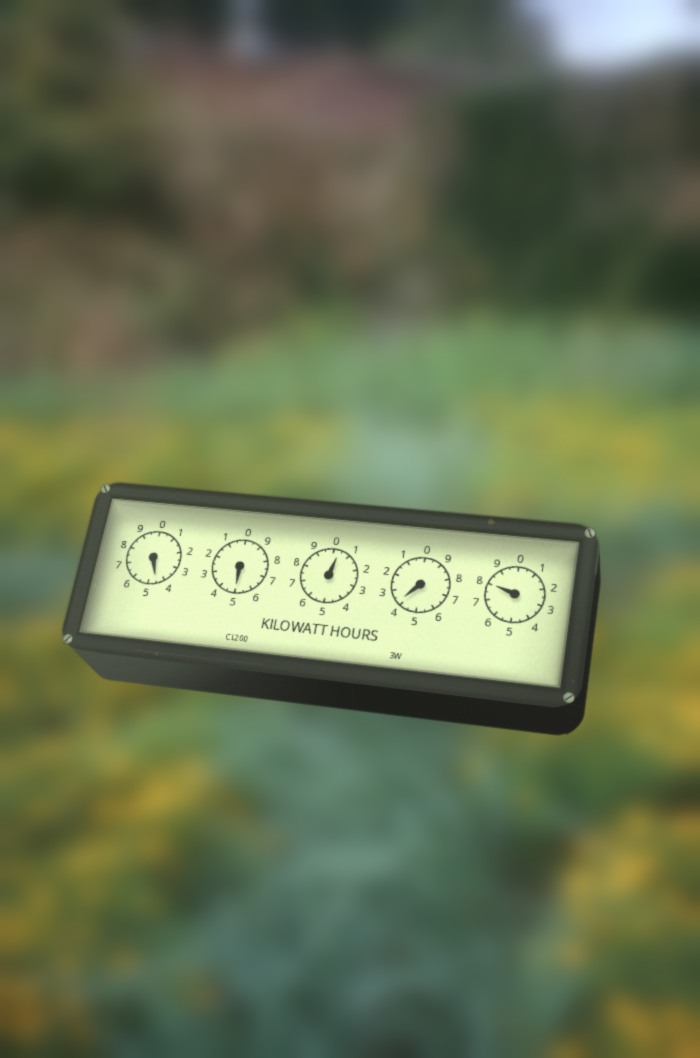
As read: 45038kWh
